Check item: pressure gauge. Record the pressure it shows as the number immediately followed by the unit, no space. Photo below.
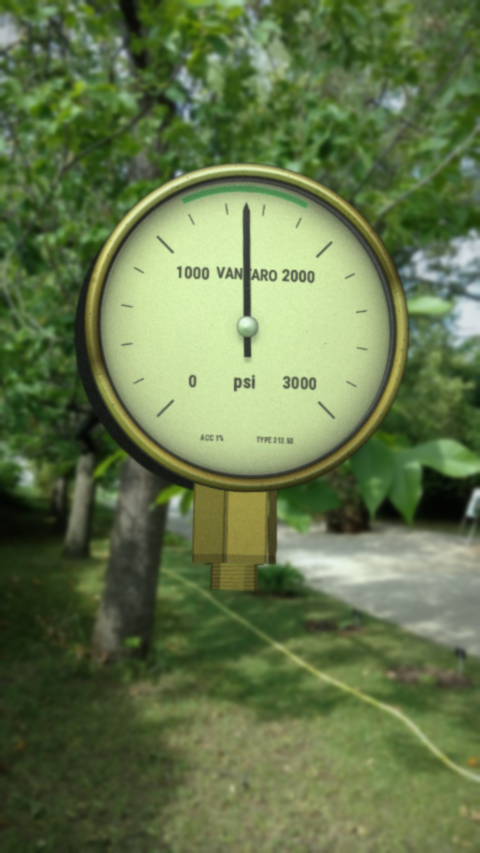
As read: 1500psi
